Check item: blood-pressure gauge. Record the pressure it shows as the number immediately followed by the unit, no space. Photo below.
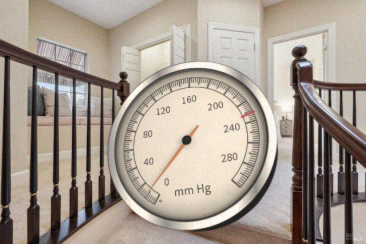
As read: 10mmHg
